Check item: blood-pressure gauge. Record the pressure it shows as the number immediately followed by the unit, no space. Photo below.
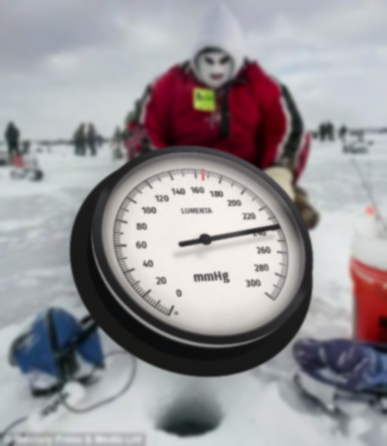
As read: 240mmHg
